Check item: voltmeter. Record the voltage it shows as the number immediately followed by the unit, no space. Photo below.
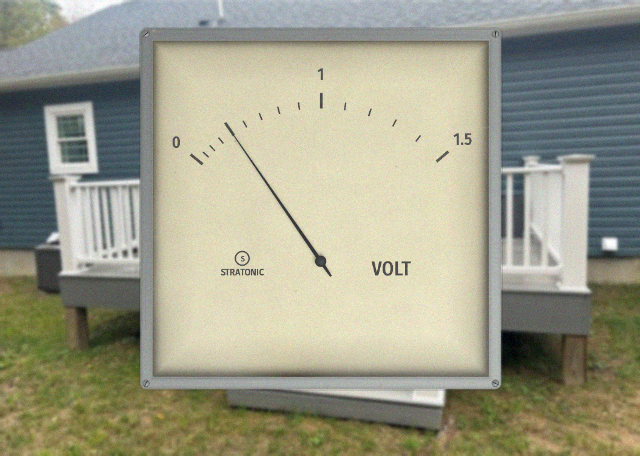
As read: 0.5V
